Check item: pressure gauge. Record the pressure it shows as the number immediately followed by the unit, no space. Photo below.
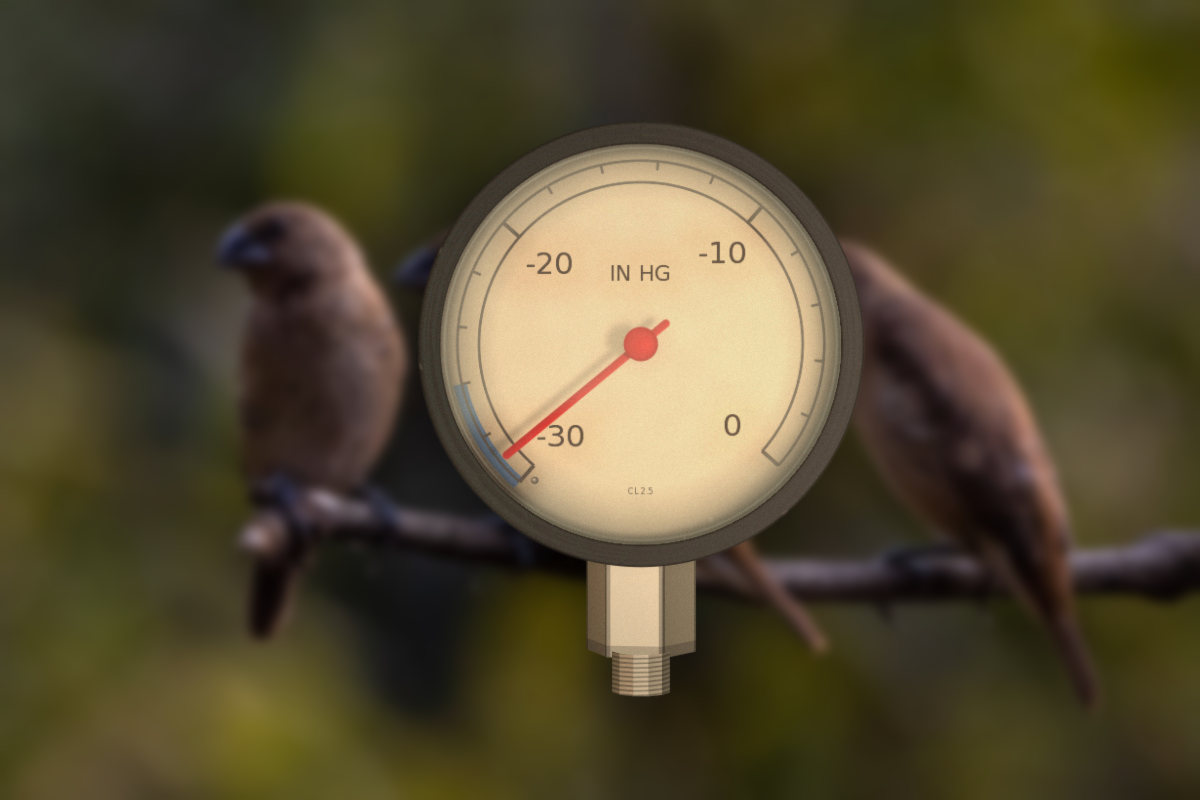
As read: -29inHg
